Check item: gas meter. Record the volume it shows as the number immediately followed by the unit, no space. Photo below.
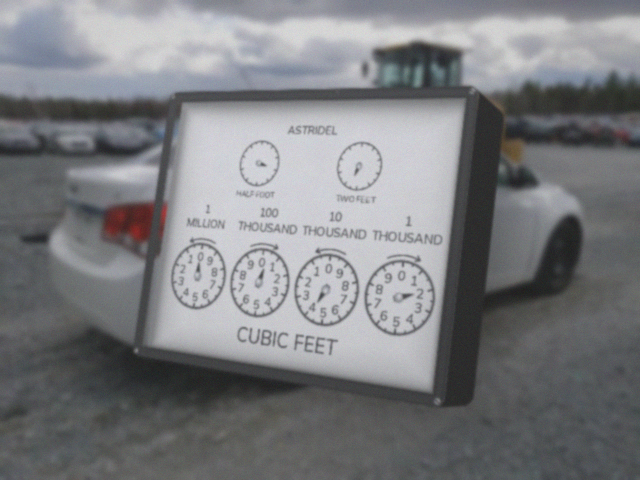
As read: 4200ft³
